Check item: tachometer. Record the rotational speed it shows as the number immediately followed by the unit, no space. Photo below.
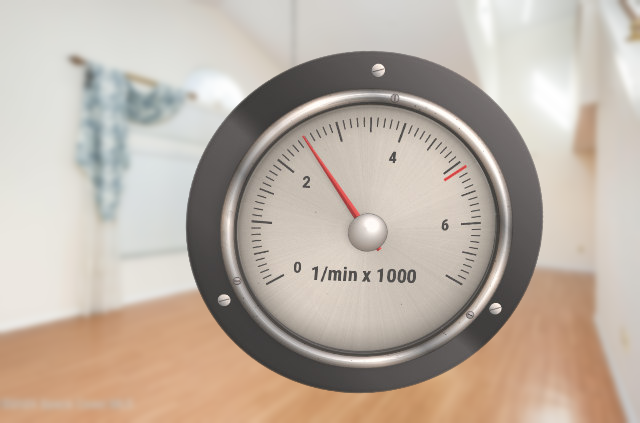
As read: 2500rpm
